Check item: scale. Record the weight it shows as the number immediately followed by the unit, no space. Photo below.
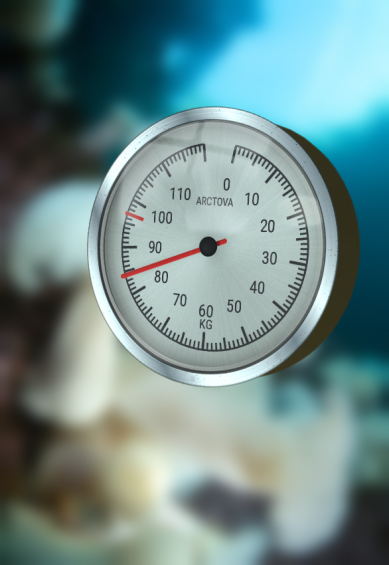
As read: 84kg
